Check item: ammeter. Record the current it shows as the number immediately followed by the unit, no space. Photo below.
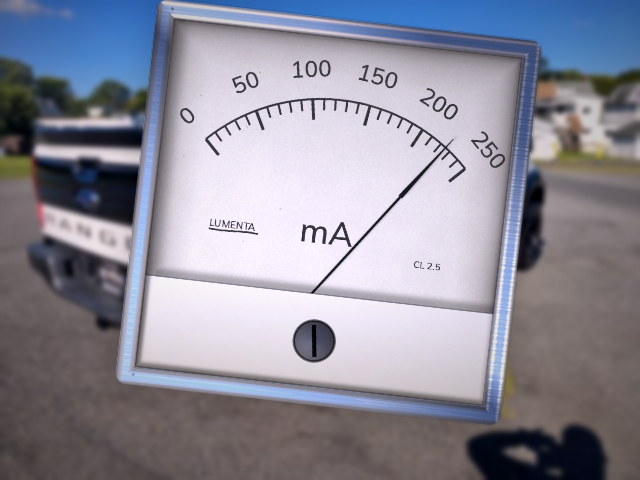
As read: 225mA
